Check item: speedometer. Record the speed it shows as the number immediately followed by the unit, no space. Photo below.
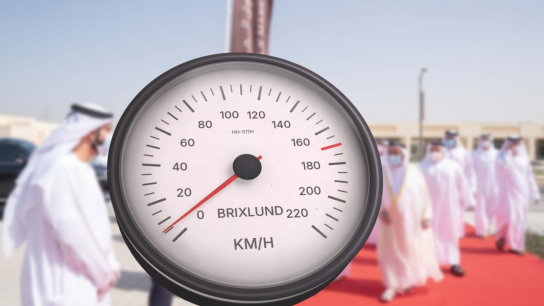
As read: 5km/h
